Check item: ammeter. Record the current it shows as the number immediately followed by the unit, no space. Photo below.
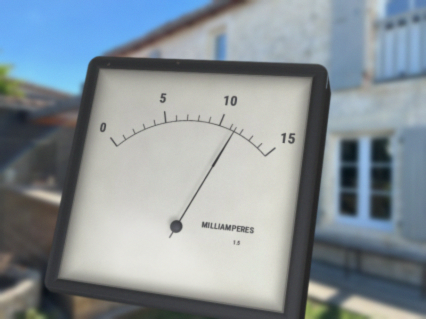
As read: 11.5mA
